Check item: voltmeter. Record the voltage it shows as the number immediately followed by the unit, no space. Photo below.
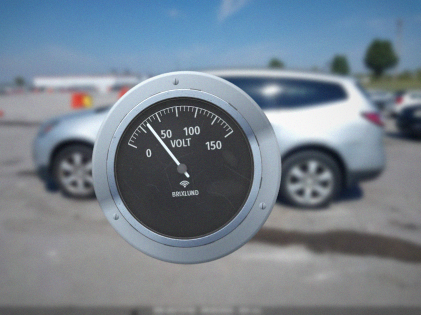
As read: 35V
